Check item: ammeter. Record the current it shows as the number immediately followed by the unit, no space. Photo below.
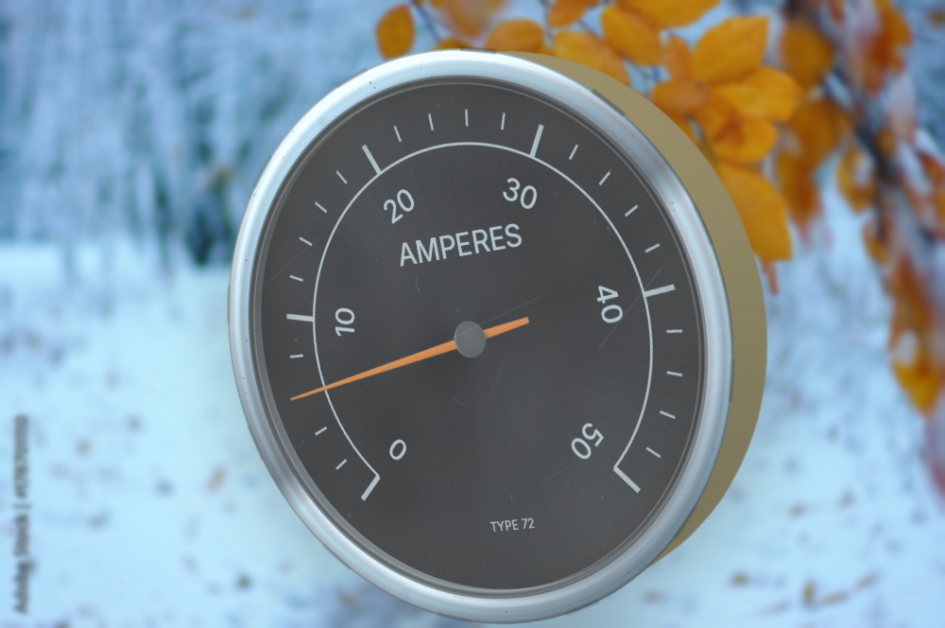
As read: 6A
